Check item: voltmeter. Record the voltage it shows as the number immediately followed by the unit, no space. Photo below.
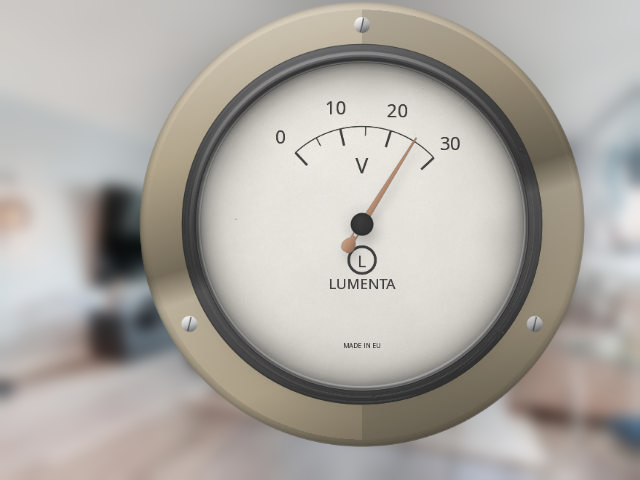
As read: 25V
